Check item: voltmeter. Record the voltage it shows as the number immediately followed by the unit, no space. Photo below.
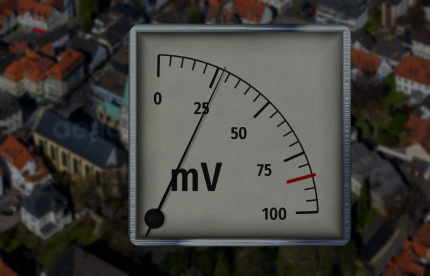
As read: 27.5mV
